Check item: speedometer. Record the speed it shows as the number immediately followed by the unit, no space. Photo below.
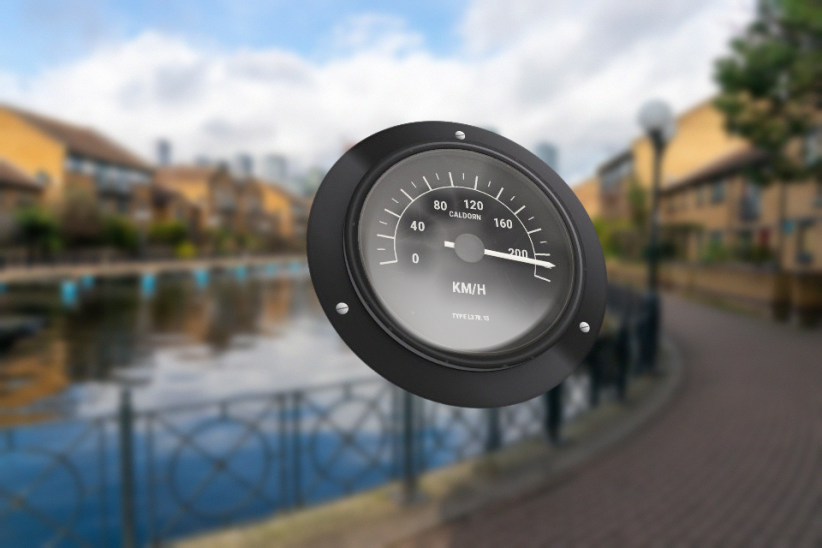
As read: 210km/h
